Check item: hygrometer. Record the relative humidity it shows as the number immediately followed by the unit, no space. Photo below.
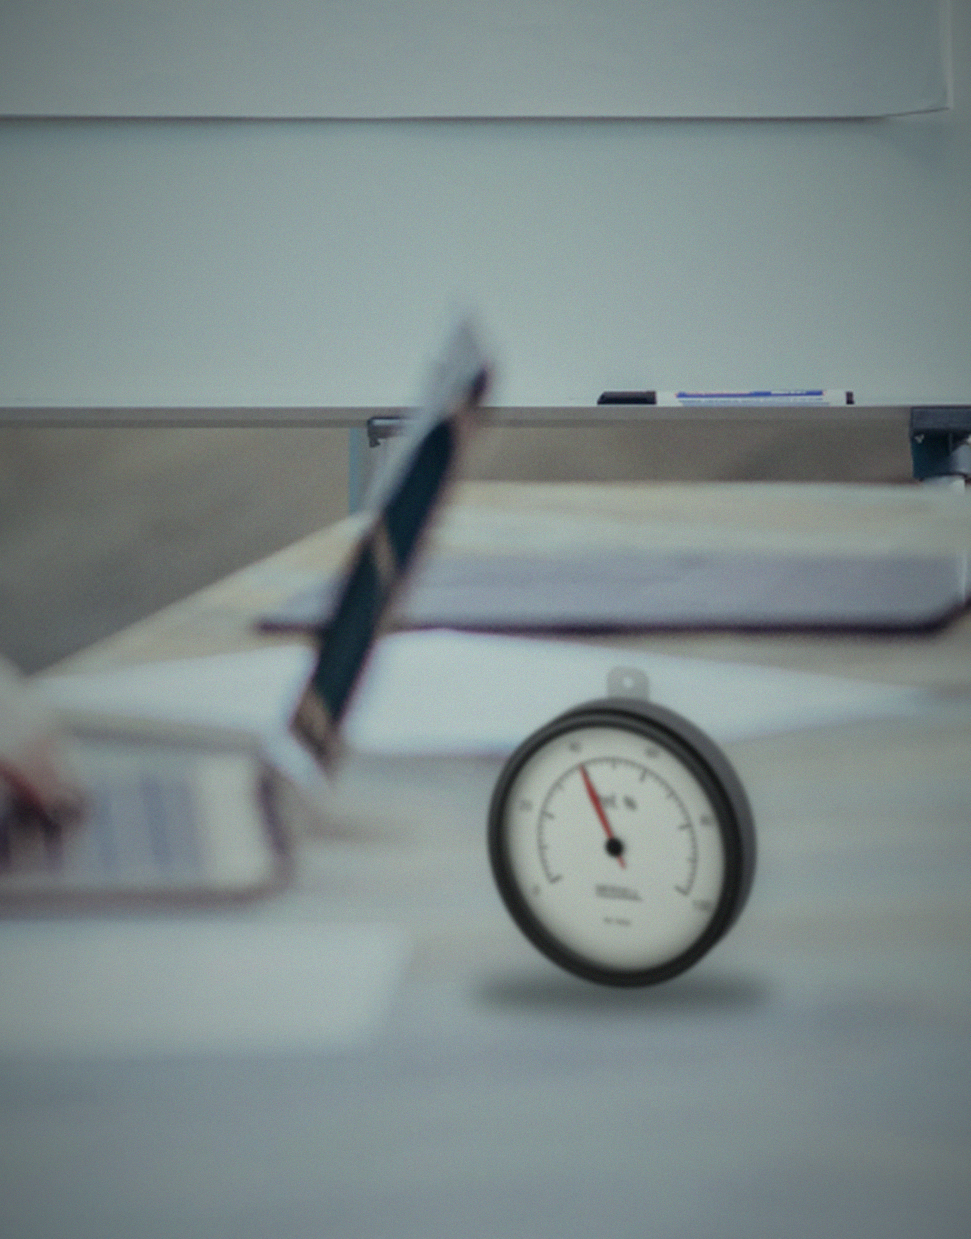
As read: 40%
